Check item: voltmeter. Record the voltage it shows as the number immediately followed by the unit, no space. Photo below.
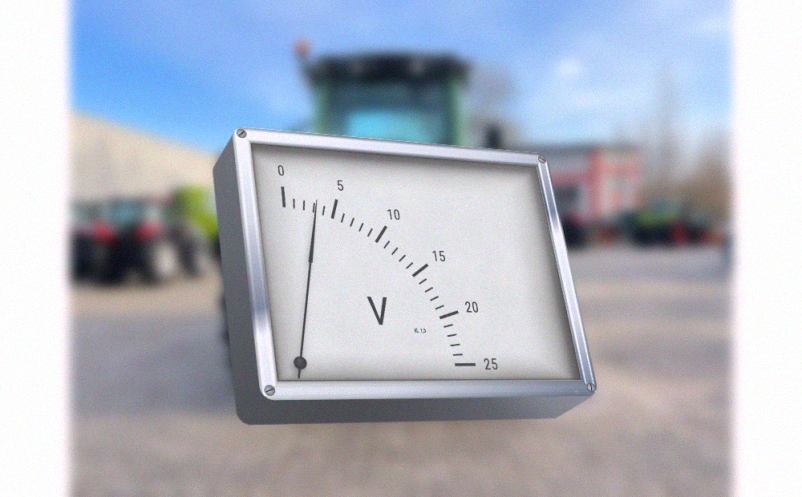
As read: 3V
